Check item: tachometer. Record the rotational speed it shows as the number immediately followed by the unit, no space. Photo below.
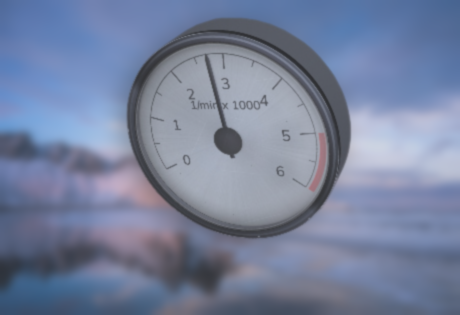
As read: 2750rpm
